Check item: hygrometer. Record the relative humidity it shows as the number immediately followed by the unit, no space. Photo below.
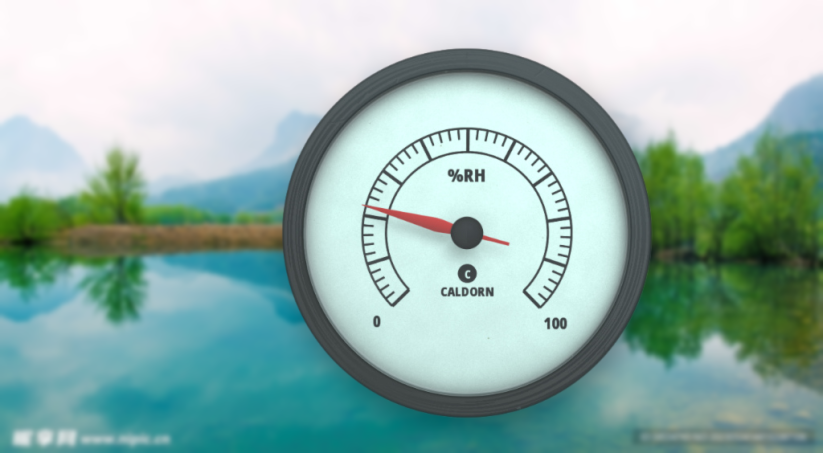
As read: 22%
